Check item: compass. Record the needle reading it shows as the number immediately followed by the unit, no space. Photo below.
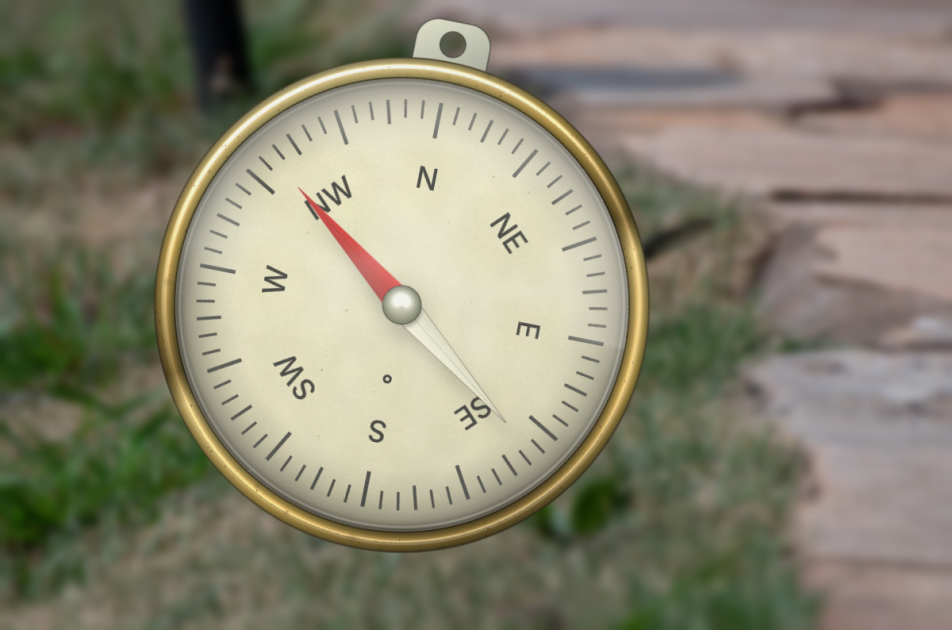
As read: 307.5°
